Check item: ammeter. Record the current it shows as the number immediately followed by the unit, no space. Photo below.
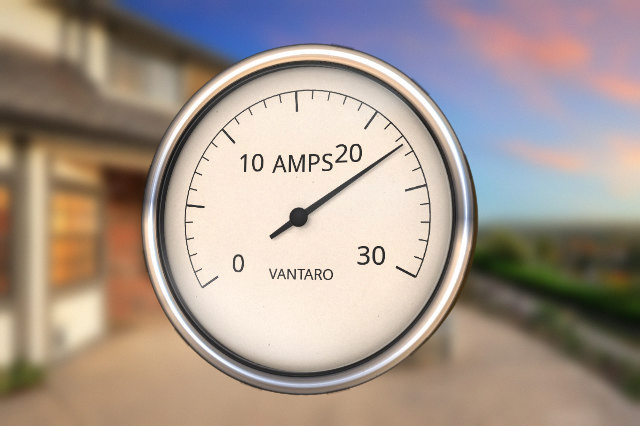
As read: 22.5A
